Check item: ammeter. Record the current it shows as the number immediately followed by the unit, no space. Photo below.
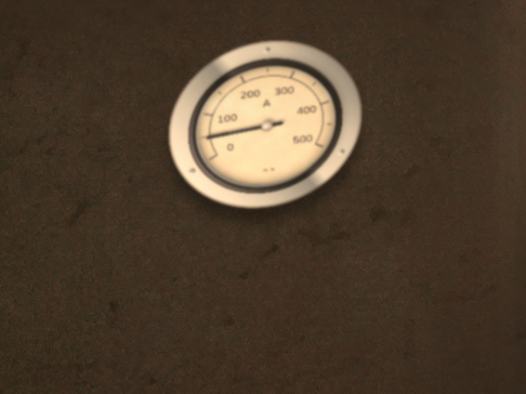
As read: 50A
